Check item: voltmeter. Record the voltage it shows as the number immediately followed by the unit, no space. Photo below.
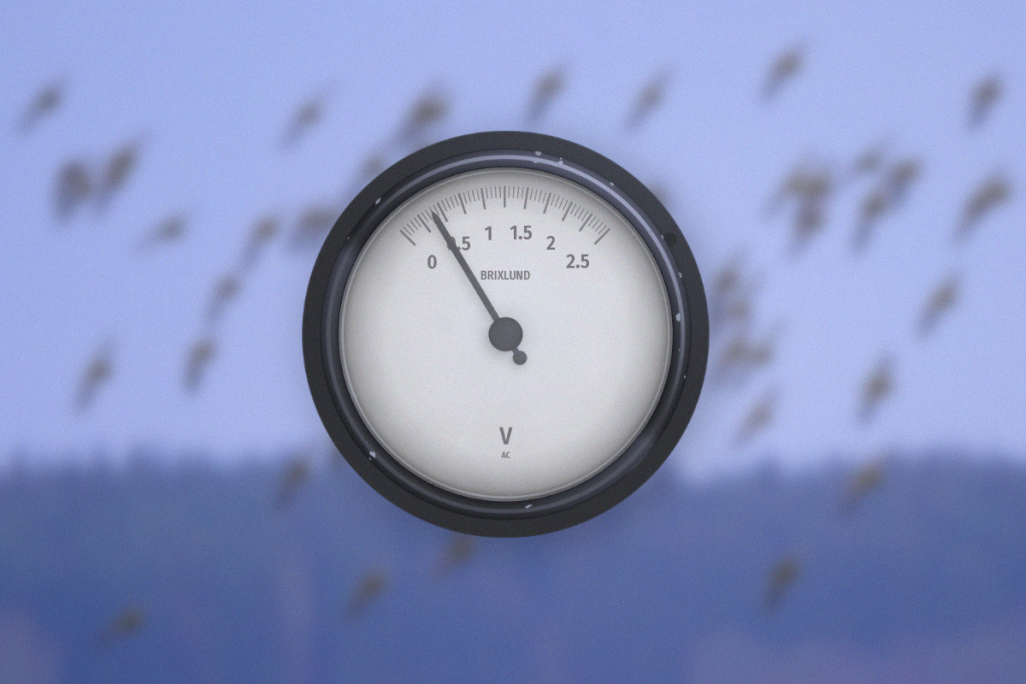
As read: 0.4V
